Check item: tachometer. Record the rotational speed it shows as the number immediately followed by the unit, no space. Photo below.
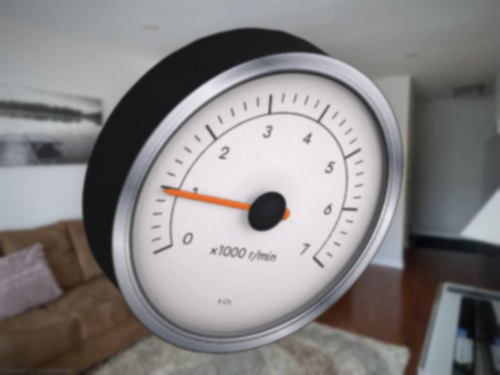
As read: 1000rpm
